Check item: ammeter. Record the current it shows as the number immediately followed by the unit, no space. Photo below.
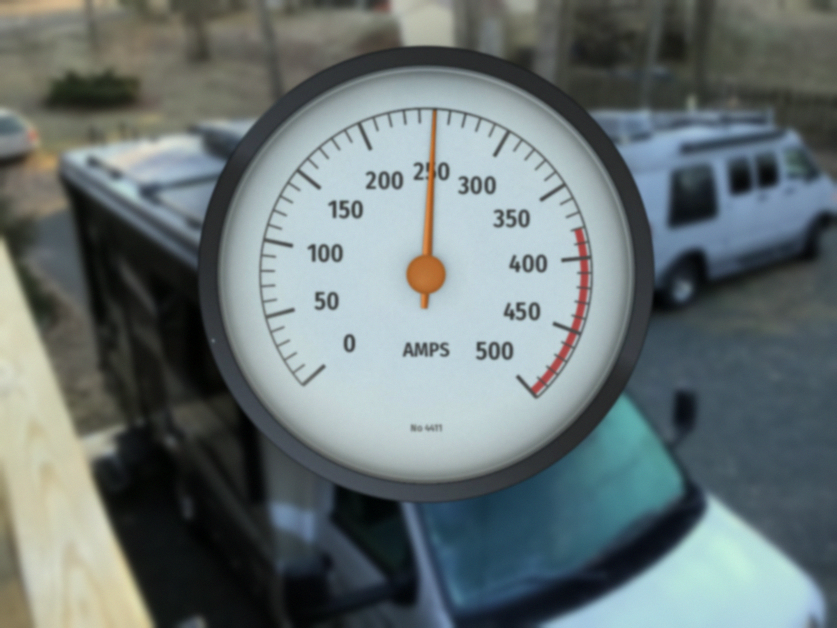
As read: 250A
